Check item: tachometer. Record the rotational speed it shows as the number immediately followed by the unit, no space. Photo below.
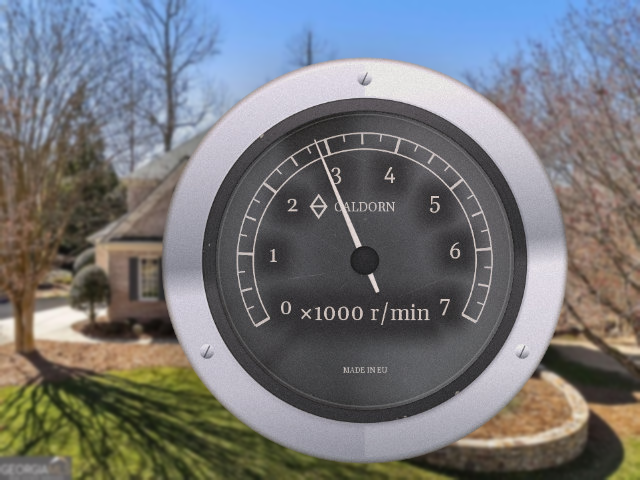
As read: 2875rpm
